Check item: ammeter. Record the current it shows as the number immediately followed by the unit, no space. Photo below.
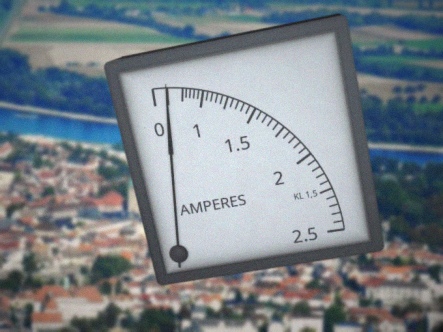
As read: 0.5A
